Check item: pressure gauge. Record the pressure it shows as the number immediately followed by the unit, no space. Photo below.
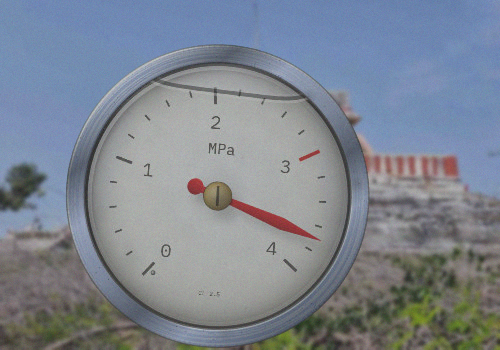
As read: 3.7MPa
